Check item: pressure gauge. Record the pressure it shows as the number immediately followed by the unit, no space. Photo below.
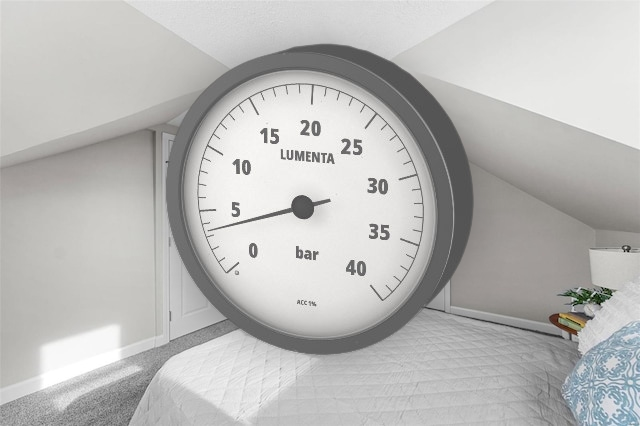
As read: 3.5bar
